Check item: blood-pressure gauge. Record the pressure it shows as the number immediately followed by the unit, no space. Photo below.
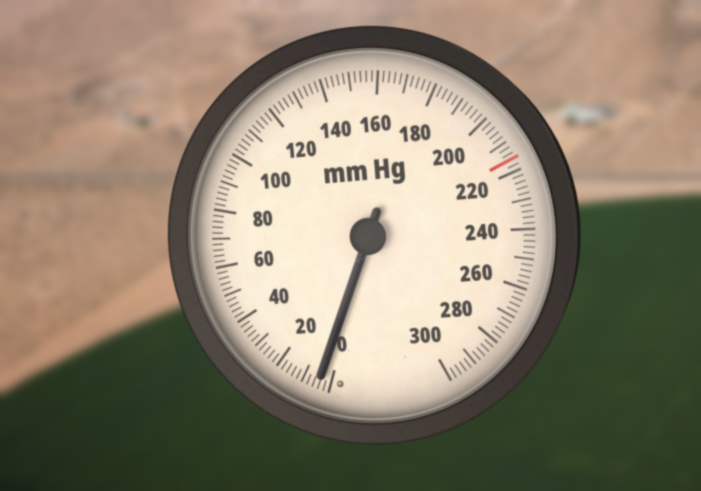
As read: 4mmHg
